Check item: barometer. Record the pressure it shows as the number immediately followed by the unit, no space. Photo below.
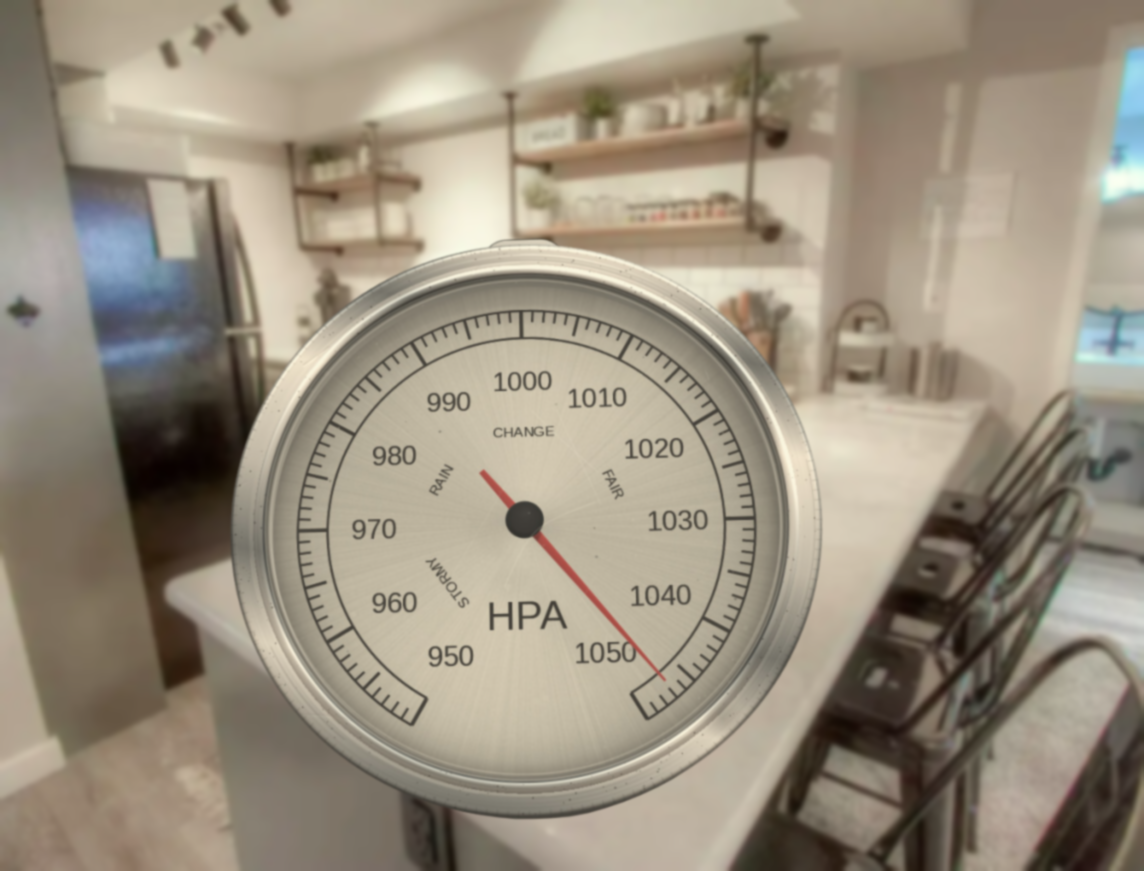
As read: 1047hPa
